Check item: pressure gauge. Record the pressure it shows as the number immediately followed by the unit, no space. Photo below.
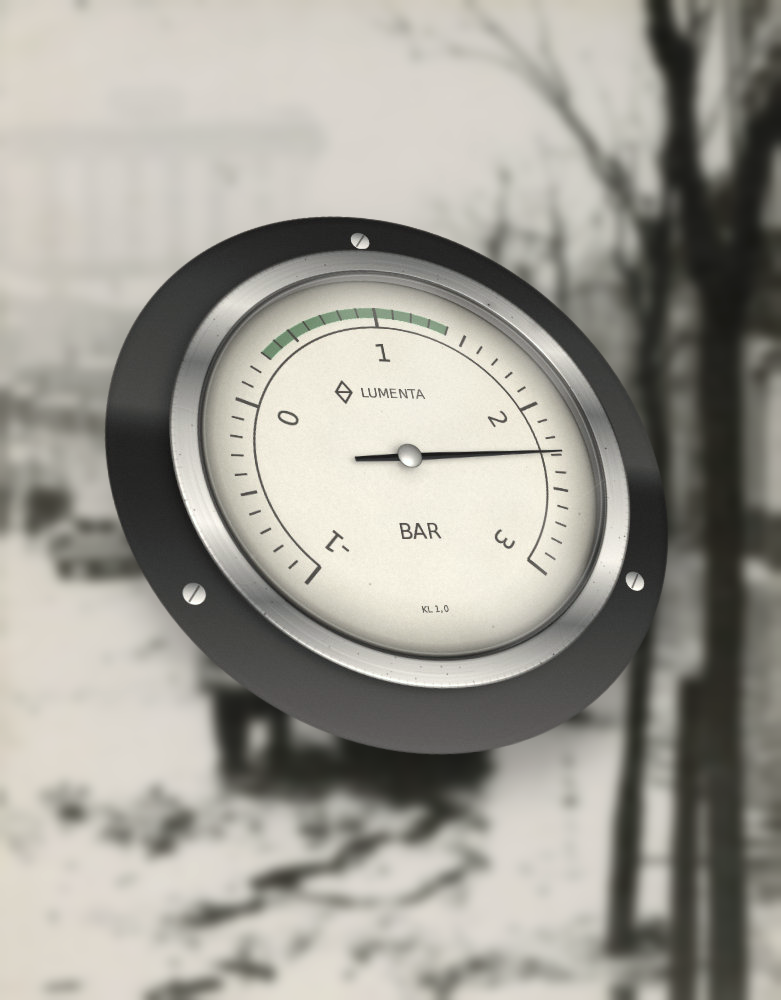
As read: 2.3bar
